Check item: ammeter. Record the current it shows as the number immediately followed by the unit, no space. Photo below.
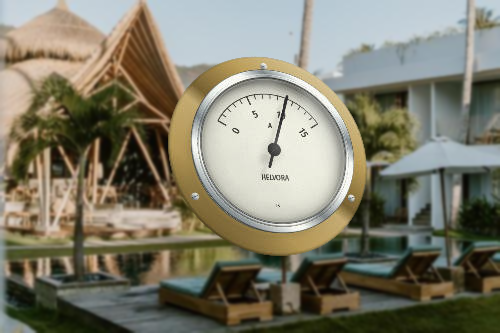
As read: 10A
